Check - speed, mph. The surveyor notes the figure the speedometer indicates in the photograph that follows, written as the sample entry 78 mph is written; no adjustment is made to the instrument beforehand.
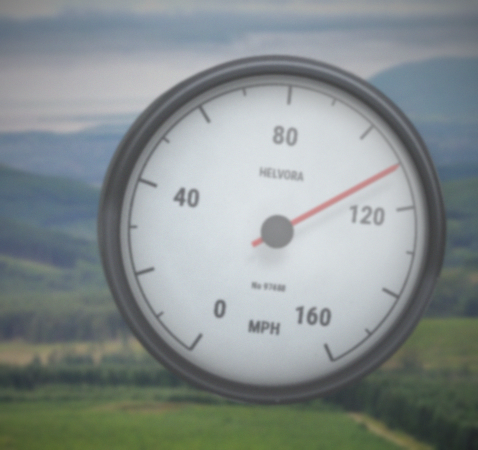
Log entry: 110 mph
